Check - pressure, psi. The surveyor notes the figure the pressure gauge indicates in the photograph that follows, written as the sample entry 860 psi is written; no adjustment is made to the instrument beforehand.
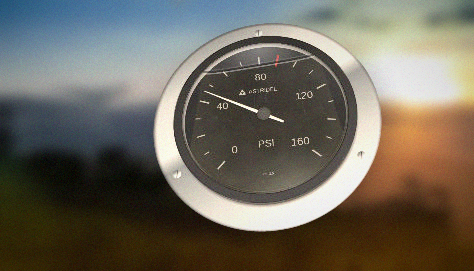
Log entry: 45 psi
